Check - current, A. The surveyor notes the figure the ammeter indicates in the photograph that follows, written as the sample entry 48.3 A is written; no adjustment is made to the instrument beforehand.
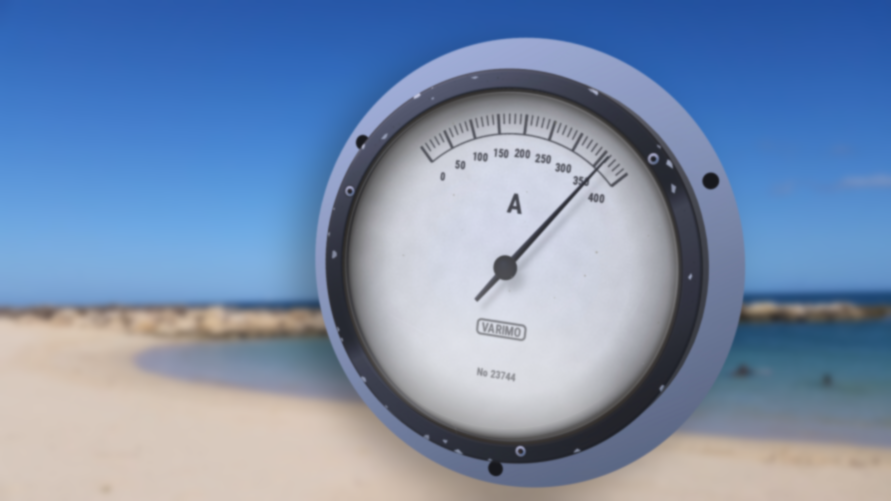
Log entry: 360 A
